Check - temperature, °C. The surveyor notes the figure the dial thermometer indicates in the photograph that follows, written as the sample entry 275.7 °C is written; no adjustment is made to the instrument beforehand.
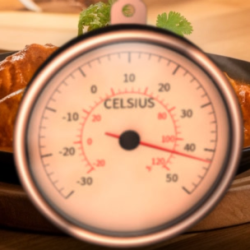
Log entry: 42 °C
